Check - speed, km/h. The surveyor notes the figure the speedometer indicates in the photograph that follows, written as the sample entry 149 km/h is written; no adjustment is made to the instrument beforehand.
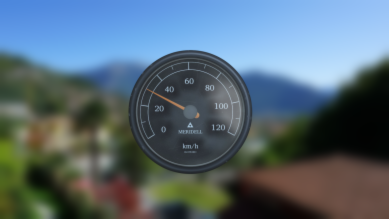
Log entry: 30 km/h
